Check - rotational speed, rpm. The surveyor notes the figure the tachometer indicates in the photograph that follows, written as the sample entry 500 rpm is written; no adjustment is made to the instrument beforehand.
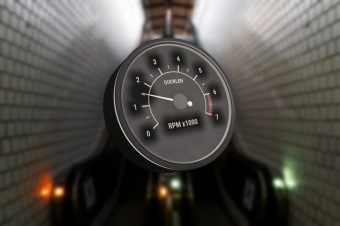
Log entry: 1500 rpm
